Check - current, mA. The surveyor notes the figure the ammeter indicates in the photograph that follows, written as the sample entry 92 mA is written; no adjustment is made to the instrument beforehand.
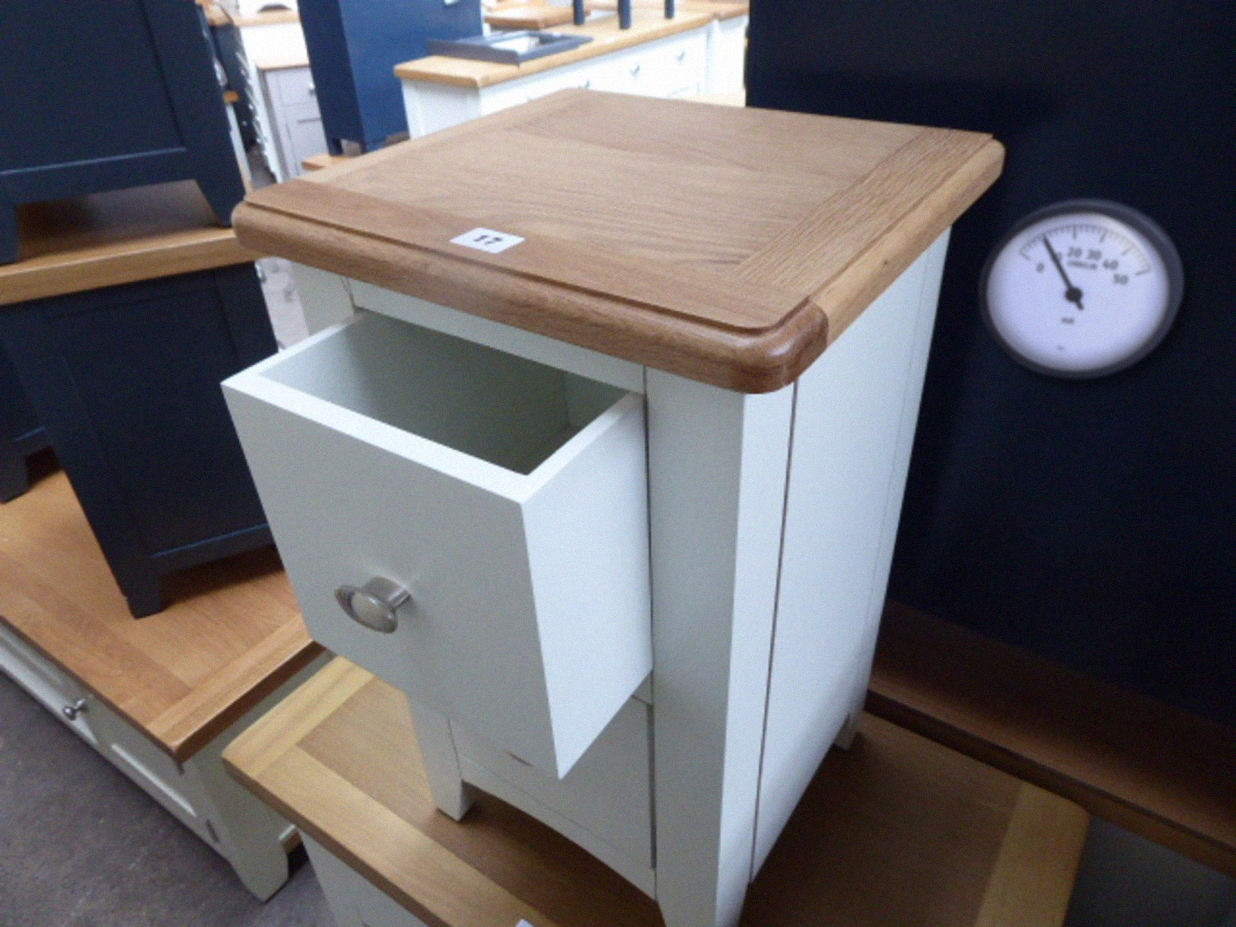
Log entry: 10 mA
